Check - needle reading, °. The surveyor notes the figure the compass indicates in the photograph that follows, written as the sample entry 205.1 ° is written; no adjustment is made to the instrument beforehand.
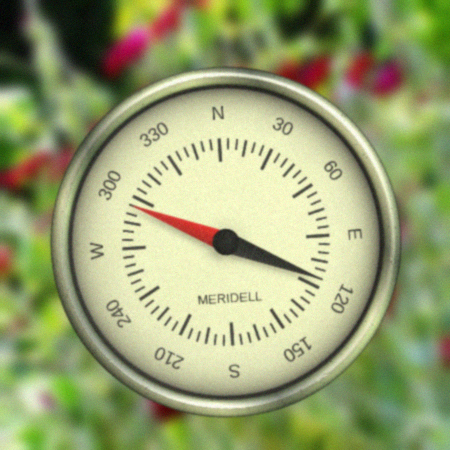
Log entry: 295 °
